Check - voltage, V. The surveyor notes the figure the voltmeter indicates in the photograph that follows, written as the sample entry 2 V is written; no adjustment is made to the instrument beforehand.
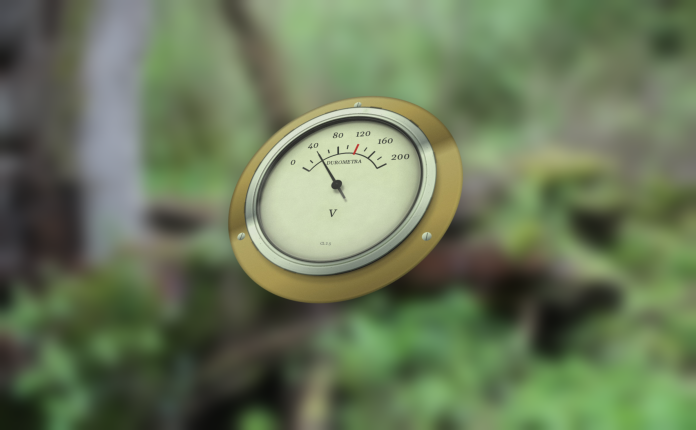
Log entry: 40 V
